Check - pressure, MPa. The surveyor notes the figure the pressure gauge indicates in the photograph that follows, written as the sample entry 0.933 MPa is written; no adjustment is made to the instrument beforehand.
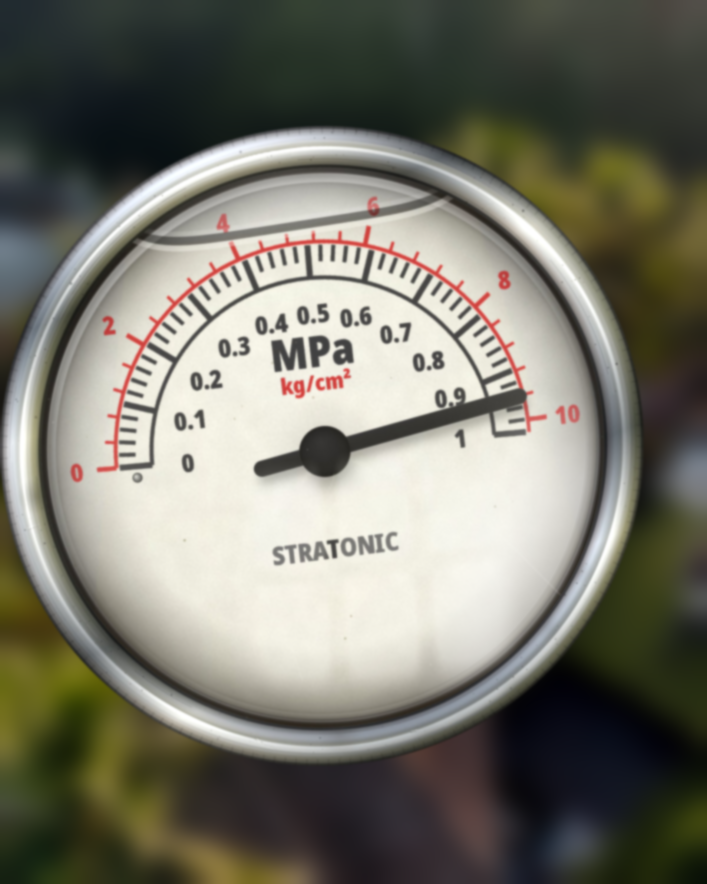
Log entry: 0.94 MPa
